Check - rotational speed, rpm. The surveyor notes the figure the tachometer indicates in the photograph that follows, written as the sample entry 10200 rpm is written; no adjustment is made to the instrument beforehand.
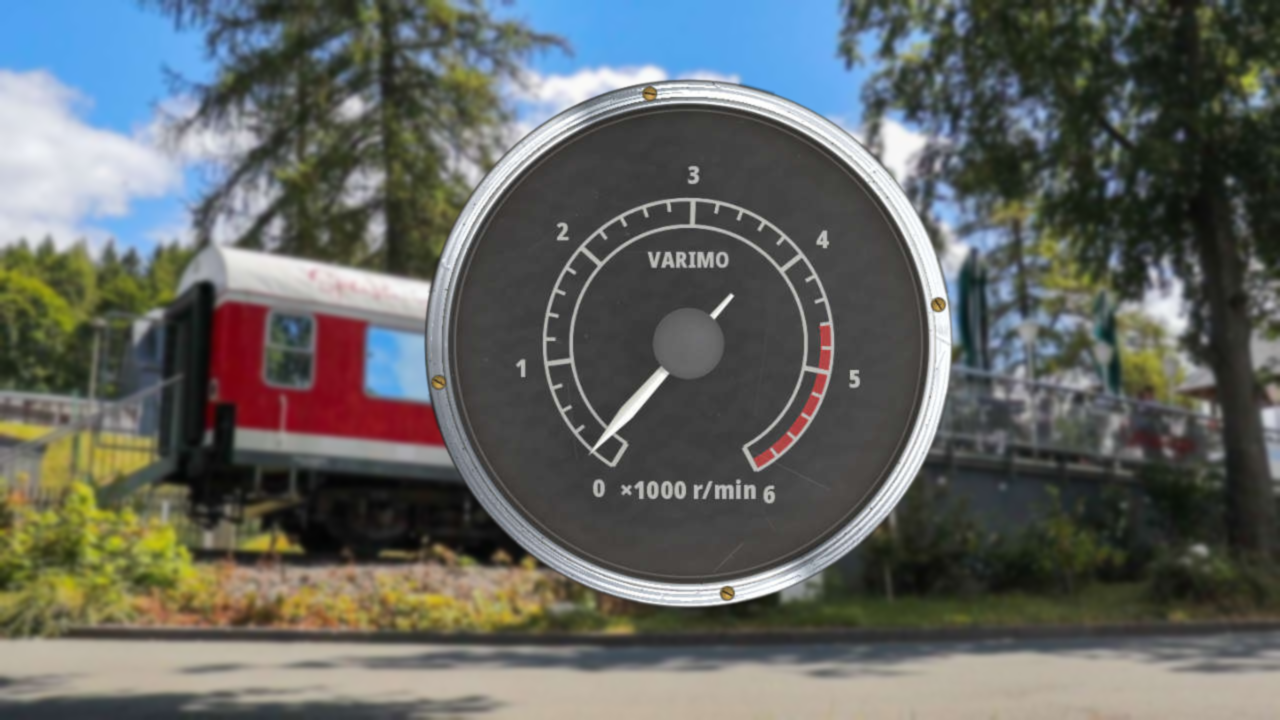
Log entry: 200 rpm
